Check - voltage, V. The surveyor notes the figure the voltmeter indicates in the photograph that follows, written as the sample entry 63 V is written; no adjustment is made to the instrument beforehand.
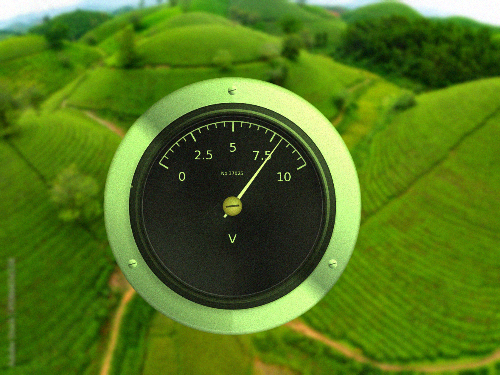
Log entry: 8 V
